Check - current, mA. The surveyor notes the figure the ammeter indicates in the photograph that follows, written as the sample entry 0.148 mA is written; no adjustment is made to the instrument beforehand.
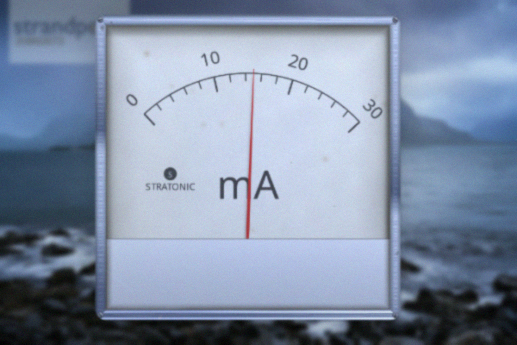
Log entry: 15 mA
